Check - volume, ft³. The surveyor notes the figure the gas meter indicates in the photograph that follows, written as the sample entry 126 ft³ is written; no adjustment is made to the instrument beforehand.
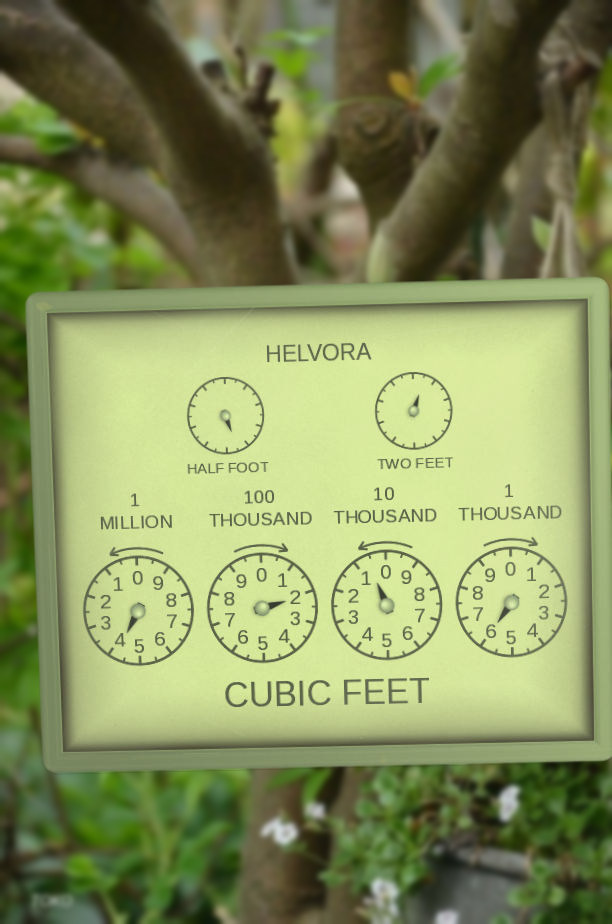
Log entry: 420600 ft³
